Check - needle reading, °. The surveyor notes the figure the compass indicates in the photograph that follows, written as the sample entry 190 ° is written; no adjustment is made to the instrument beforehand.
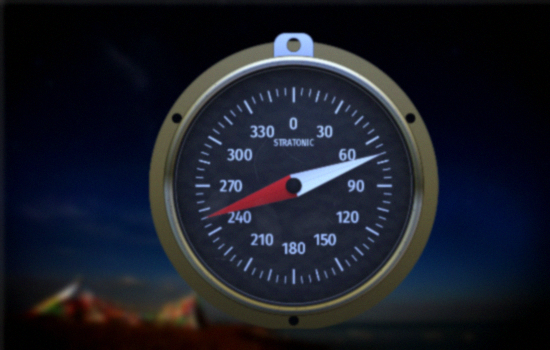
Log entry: 250 °
